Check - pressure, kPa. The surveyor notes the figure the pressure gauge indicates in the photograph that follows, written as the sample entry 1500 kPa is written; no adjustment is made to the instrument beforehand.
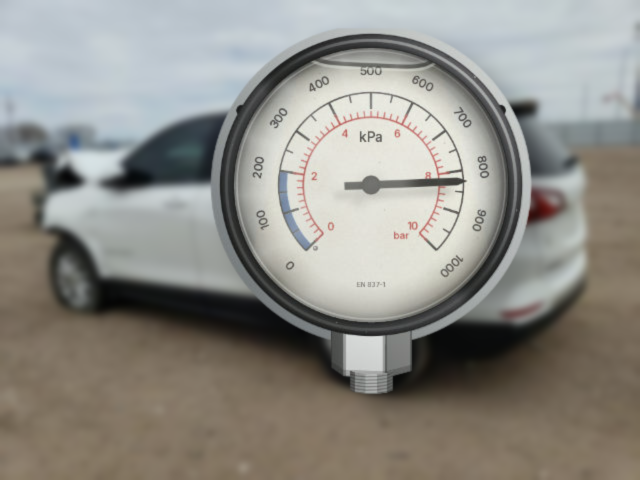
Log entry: 825 kPa
